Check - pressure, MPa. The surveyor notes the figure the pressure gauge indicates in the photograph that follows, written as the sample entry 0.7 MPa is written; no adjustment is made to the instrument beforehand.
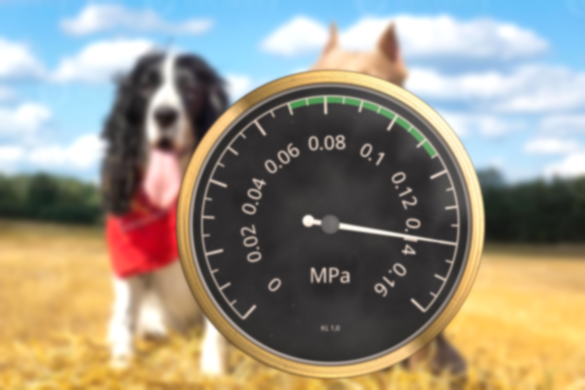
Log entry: 0.14 MPa
